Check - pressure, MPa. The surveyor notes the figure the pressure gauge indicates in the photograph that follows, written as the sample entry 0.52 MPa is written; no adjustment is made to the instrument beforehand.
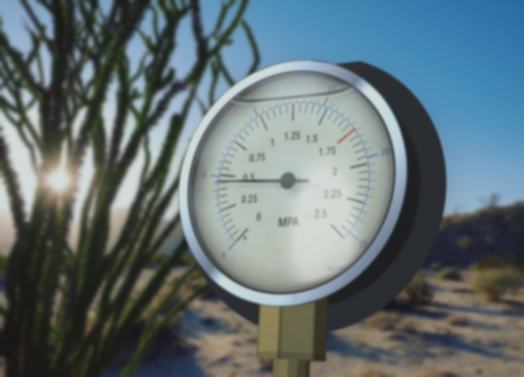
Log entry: 0.45 MPa
